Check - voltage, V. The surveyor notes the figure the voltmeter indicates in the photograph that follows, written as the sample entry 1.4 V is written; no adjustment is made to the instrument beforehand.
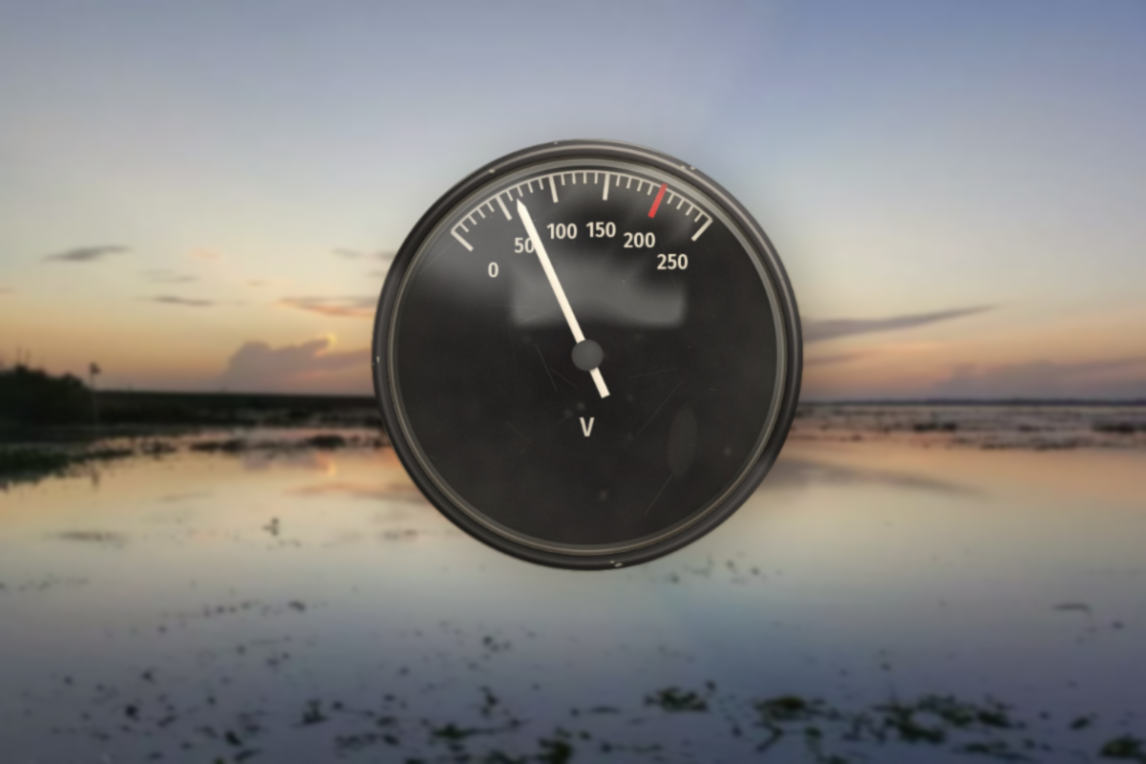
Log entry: 65 V
